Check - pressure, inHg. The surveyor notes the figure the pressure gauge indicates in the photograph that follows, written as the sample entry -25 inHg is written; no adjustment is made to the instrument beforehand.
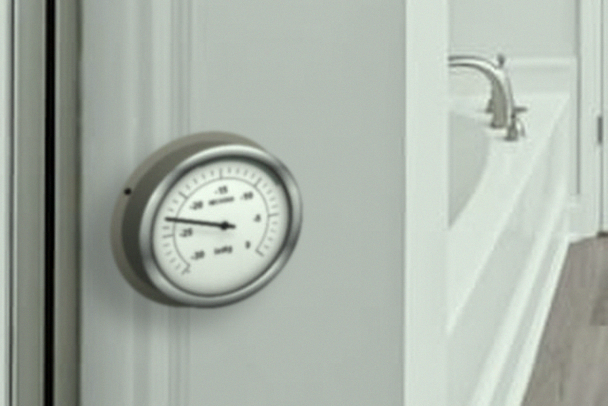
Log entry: -23 inHg
